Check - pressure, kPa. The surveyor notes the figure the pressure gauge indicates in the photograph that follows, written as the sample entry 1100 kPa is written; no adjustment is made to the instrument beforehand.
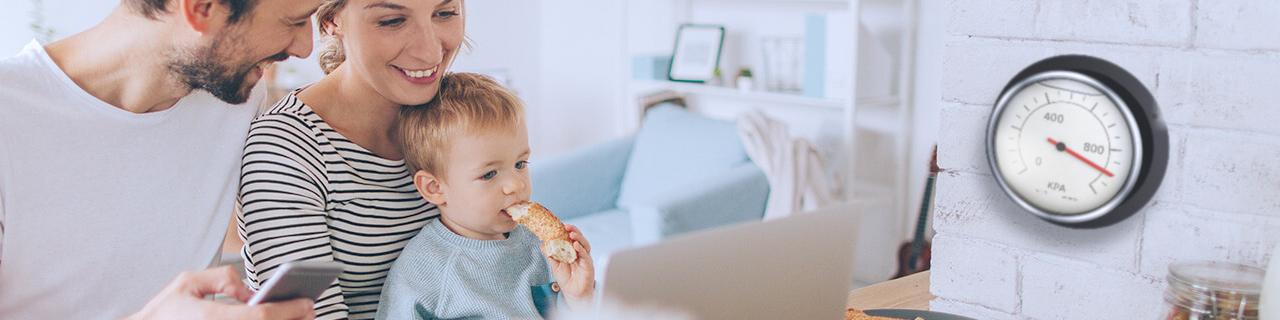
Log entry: 900 kPa
